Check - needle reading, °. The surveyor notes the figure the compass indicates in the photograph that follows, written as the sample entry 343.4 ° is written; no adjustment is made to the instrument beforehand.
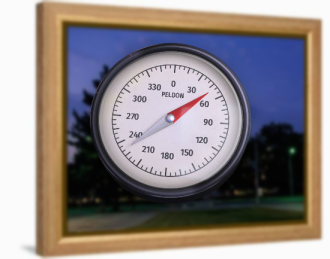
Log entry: 50 °
